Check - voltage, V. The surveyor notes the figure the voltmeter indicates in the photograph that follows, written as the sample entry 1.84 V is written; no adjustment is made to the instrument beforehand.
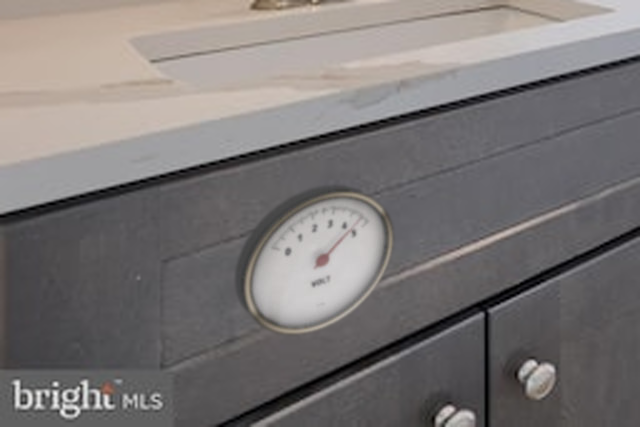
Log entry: 4.5 V
